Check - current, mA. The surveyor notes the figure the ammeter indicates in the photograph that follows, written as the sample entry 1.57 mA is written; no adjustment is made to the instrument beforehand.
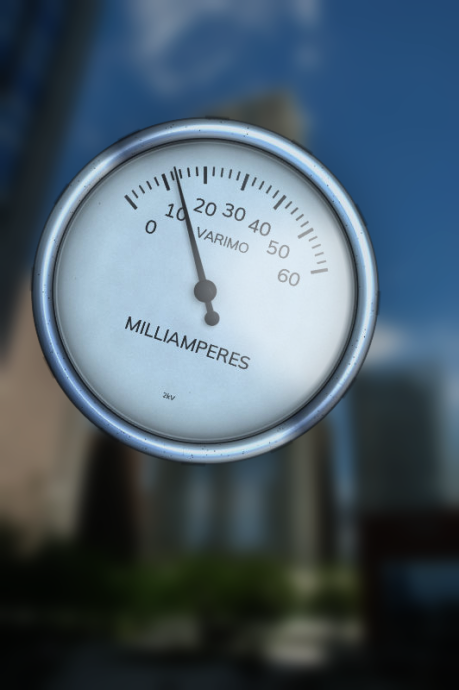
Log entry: 13 mA
